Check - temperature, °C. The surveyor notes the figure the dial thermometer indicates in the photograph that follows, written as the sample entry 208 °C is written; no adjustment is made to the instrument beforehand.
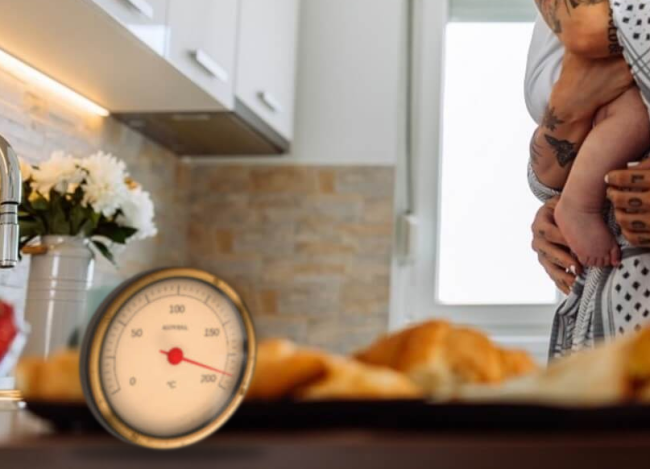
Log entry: 190 °C
